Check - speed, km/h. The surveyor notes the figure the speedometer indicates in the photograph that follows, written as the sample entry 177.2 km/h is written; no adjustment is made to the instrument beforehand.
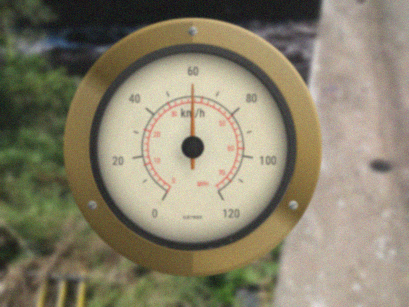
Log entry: 60 km/h
